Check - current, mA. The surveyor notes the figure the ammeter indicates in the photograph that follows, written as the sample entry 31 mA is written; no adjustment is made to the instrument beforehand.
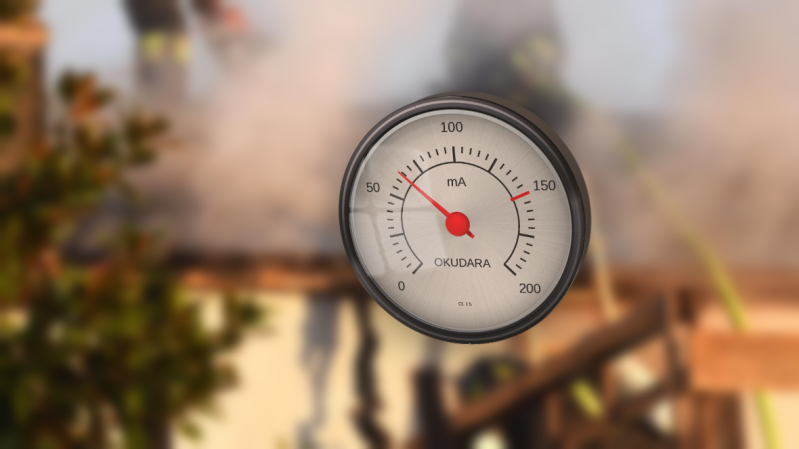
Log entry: 65 mA
